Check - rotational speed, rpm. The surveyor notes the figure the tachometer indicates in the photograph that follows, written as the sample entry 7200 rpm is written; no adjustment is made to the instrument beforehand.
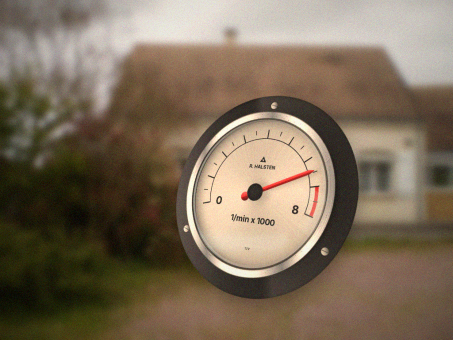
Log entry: 6500 rpm
